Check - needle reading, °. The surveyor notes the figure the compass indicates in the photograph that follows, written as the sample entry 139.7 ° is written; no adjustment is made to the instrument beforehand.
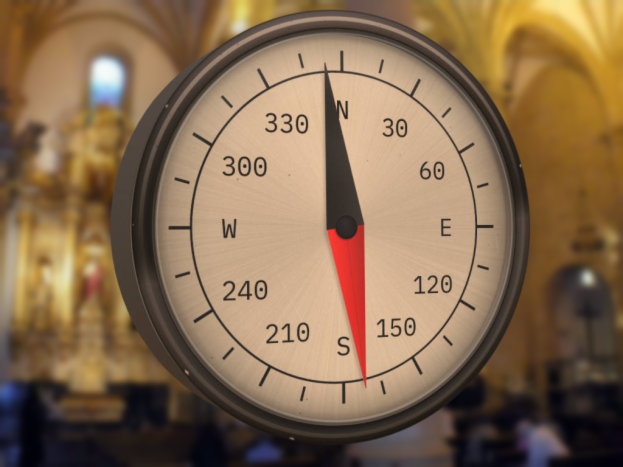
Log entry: 172.5 °
